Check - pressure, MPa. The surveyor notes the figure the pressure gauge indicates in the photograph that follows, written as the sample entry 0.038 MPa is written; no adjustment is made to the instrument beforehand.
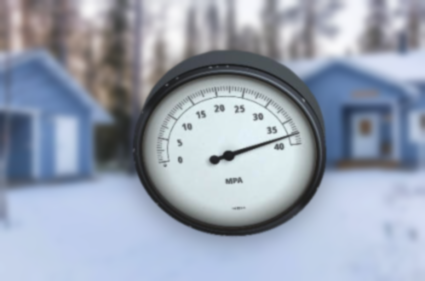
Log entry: 37.5 MPa
